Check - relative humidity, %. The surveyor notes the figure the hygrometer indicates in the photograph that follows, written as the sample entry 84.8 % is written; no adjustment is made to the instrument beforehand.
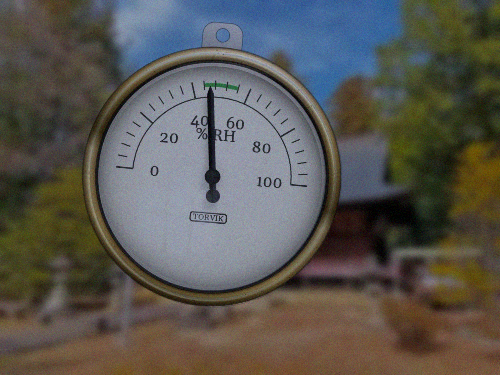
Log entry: 46 %
